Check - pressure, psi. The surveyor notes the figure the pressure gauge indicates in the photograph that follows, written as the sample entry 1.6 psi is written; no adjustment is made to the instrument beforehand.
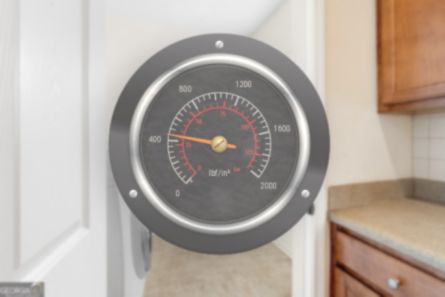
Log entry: 450 psi
